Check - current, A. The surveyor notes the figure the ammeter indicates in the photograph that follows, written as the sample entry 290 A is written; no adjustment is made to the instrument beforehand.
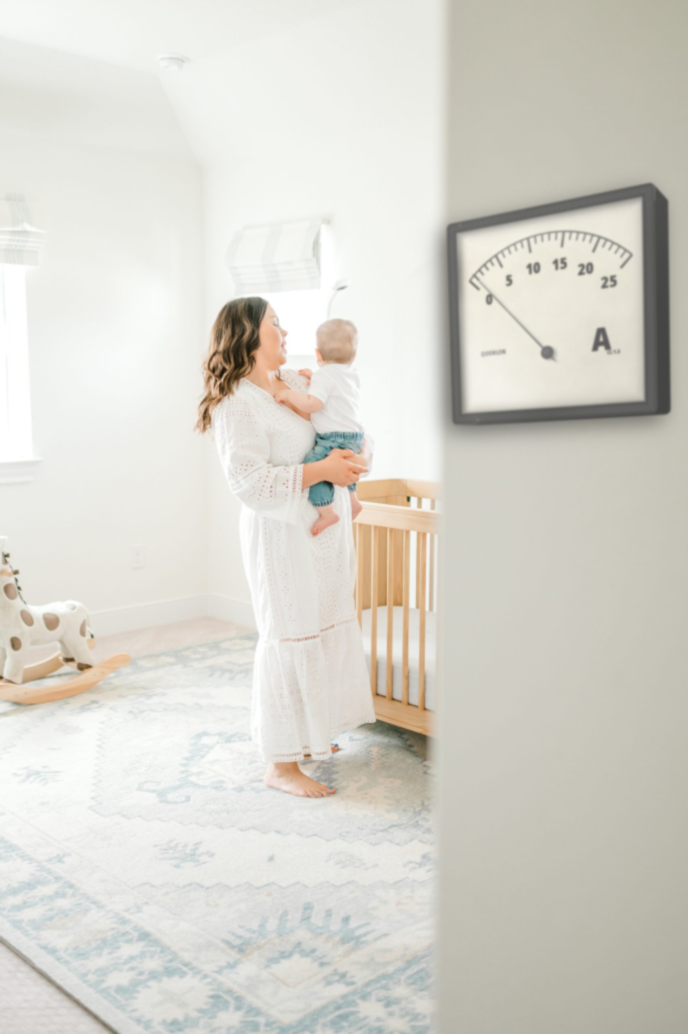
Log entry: 1 A
